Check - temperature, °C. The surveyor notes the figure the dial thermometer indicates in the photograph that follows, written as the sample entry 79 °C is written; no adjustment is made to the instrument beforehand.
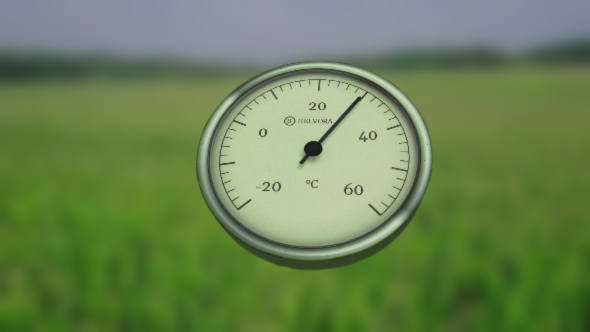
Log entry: 30 °C
